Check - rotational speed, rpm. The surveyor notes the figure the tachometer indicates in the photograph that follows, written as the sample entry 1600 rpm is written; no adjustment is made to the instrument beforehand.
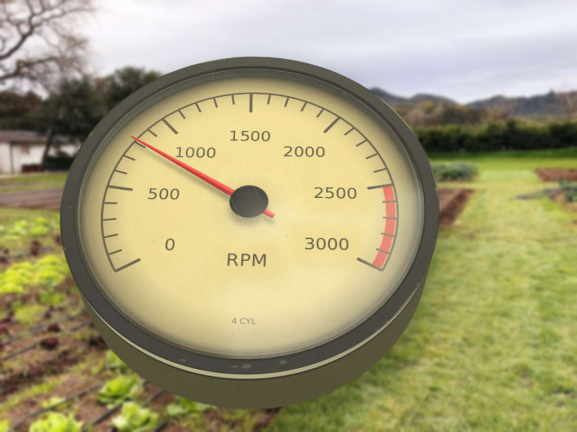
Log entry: 800 rpm
